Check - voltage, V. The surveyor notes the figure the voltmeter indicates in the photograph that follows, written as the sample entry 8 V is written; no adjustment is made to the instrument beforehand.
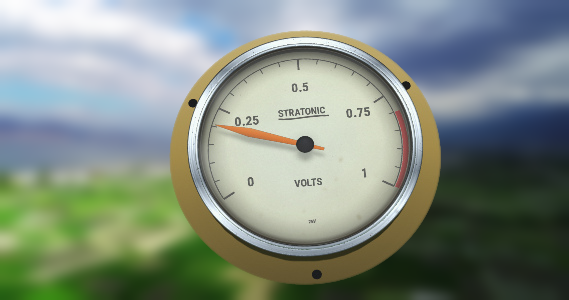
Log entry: 0.2 V
